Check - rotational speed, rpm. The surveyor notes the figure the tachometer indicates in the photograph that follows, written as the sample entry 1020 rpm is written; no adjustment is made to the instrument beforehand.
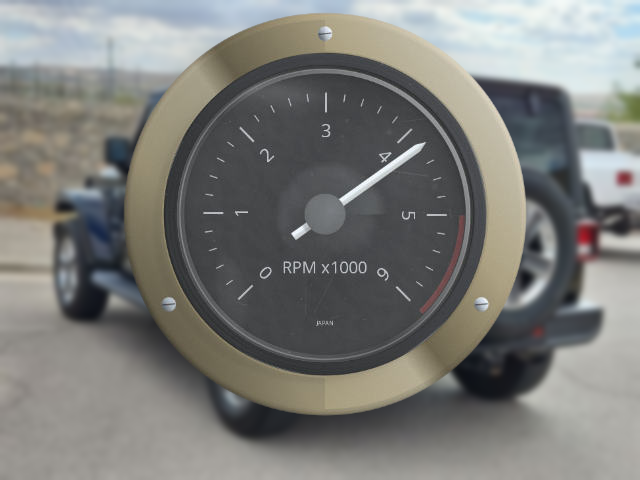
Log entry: 4200 rpm
